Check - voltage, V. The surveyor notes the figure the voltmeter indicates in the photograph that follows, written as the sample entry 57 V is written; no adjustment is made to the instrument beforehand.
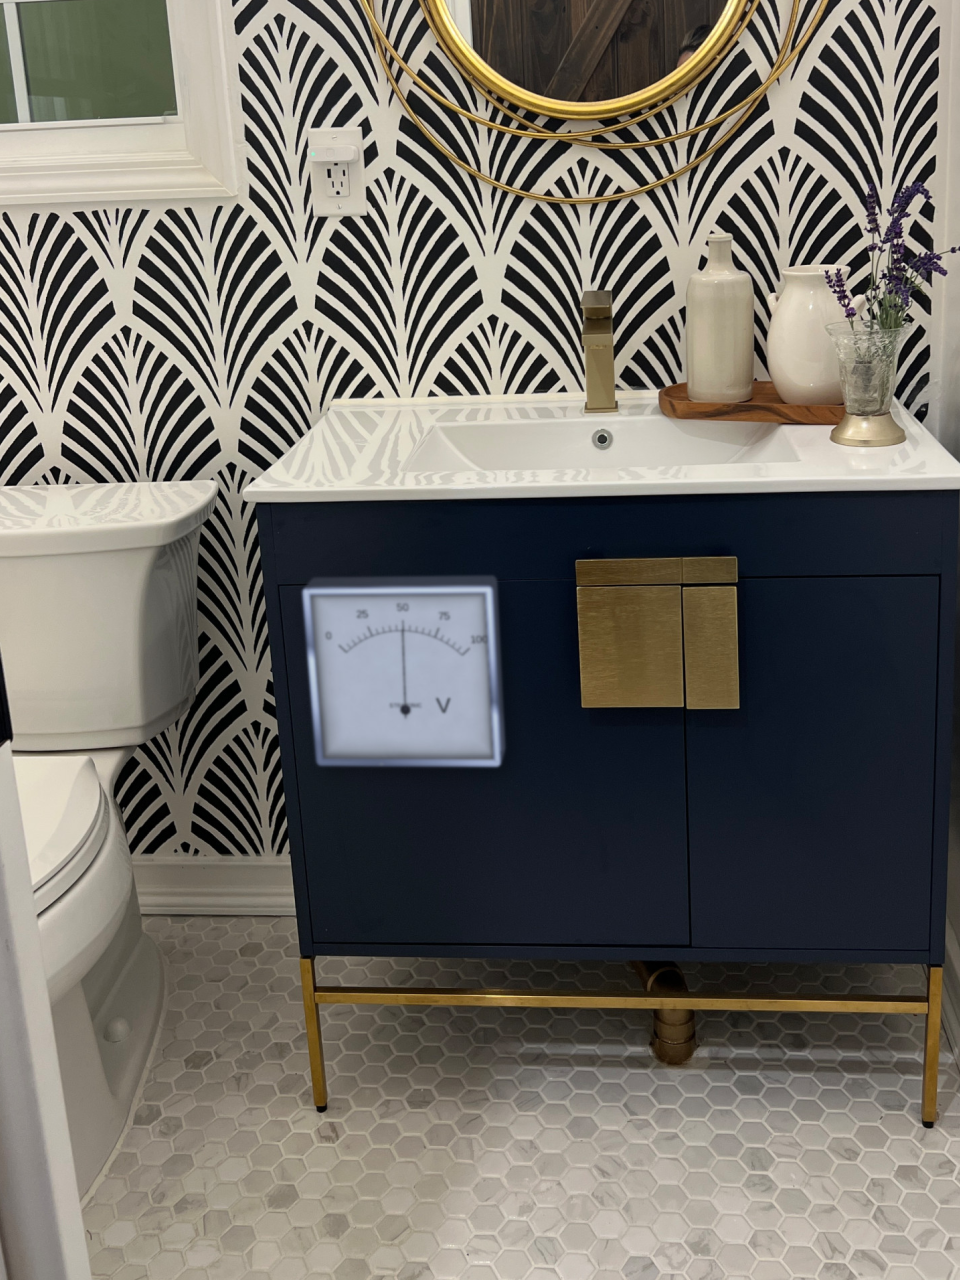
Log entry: 50 V
